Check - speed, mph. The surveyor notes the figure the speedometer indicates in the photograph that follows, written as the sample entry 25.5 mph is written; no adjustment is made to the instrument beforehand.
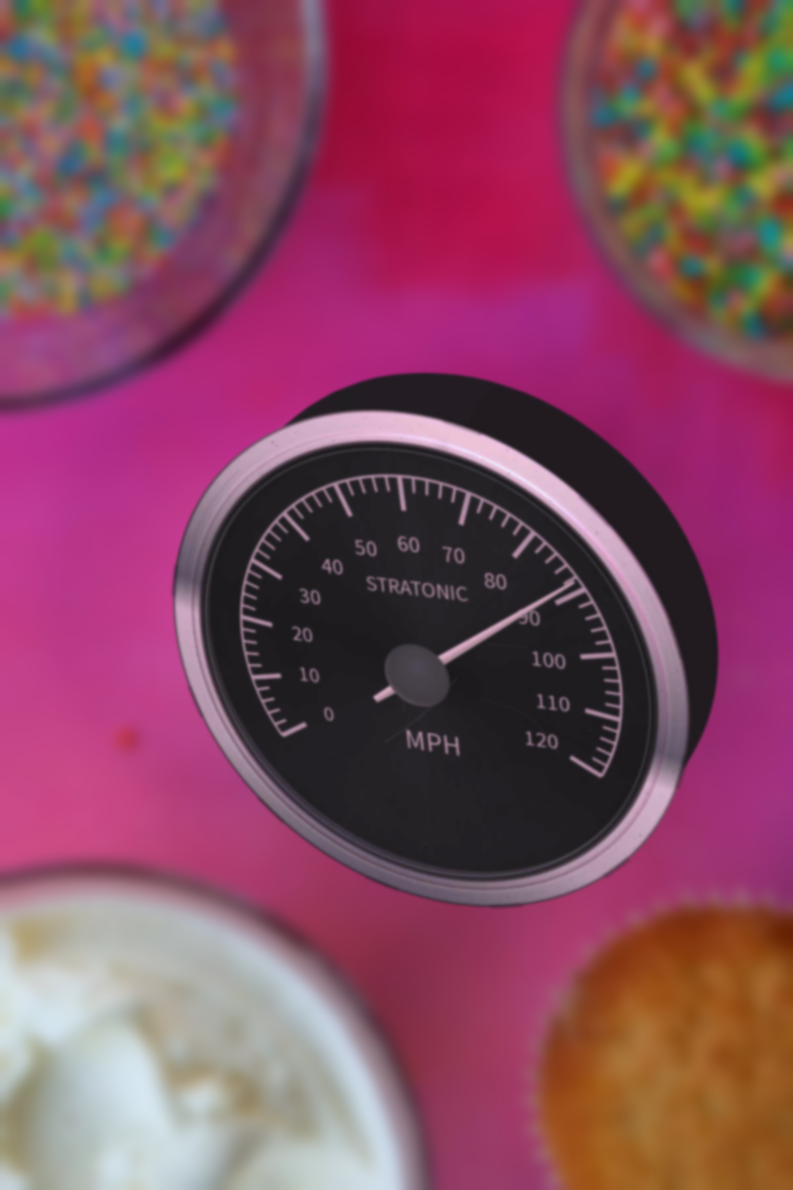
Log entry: 88 mph
